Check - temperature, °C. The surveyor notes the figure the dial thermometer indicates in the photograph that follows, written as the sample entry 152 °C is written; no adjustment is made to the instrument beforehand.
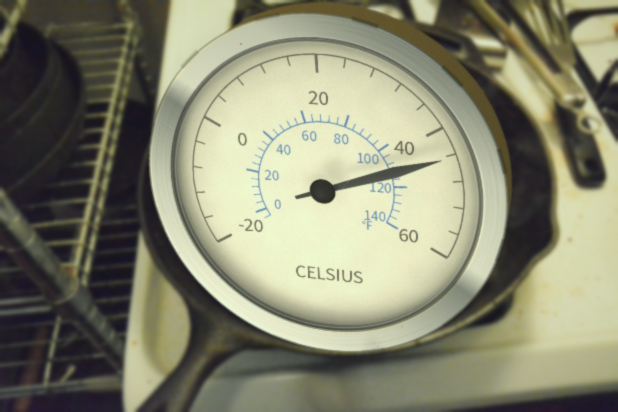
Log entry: 44 °C
